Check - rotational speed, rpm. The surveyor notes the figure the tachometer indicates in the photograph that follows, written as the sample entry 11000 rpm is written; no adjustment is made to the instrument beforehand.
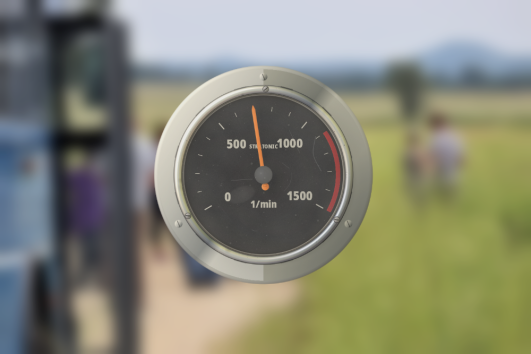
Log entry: 700 rpm
